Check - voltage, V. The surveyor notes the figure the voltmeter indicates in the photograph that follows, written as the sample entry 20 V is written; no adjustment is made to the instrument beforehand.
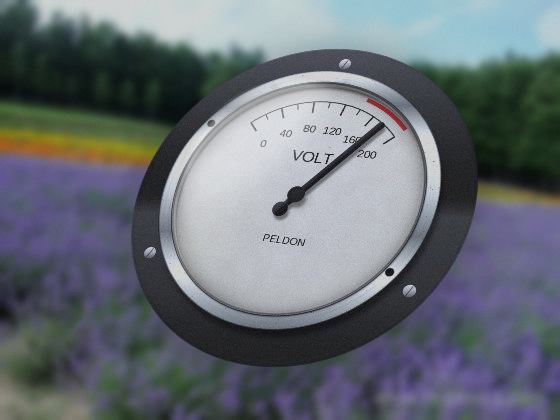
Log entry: 180 V
